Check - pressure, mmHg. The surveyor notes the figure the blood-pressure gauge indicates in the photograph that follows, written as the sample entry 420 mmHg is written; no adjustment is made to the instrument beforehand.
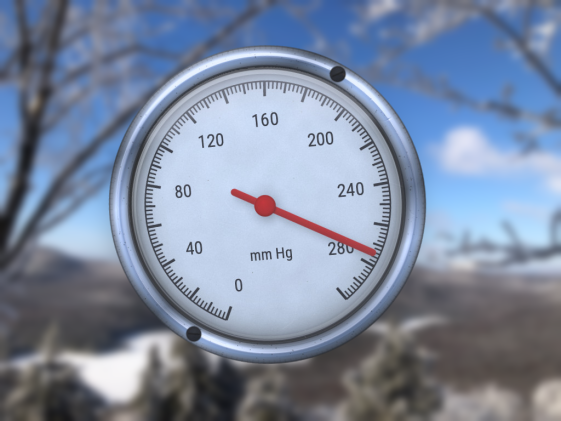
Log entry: 274 mmHg
